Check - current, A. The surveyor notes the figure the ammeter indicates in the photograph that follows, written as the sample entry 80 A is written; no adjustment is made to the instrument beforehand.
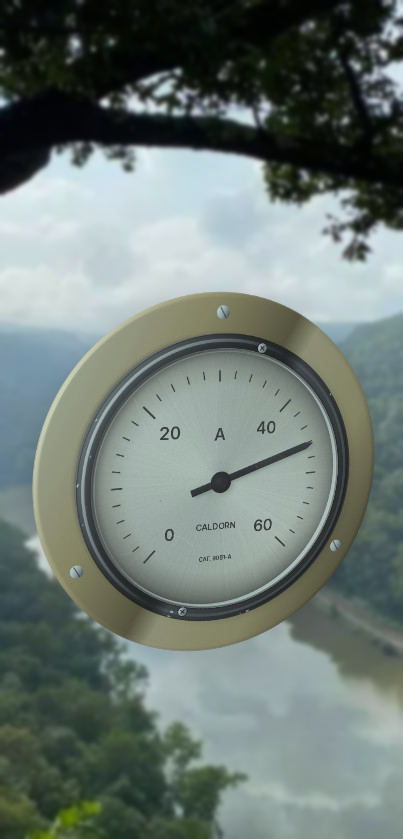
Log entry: 46 A
